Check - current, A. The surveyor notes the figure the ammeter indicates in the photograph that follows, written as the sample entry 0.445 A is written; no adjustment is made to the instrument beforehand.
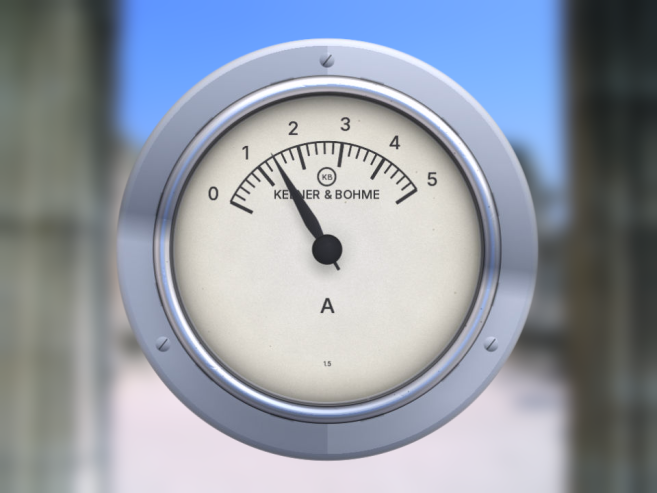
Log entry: 1.4 A
